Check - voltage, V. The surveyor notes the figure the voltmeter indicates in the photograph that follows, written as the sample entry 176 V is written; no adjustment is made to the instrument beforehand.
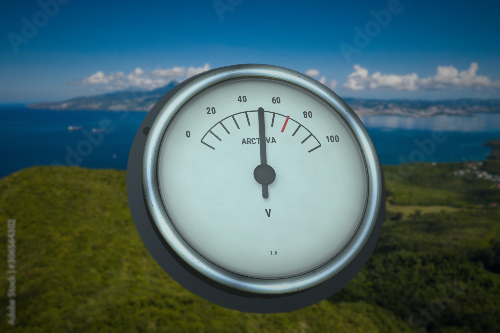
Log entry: 50 V
